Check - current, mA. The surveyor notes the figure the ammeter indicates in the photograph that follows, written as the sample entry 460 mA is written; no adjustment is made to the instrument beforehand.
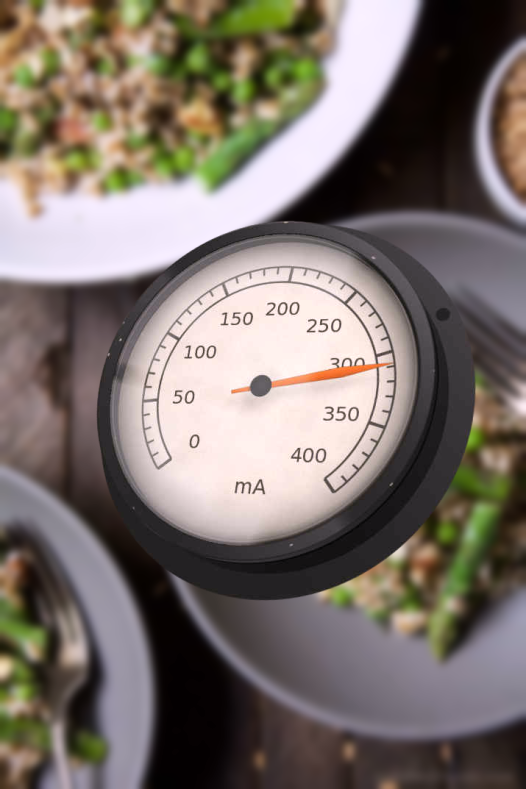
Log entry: 310 mA
